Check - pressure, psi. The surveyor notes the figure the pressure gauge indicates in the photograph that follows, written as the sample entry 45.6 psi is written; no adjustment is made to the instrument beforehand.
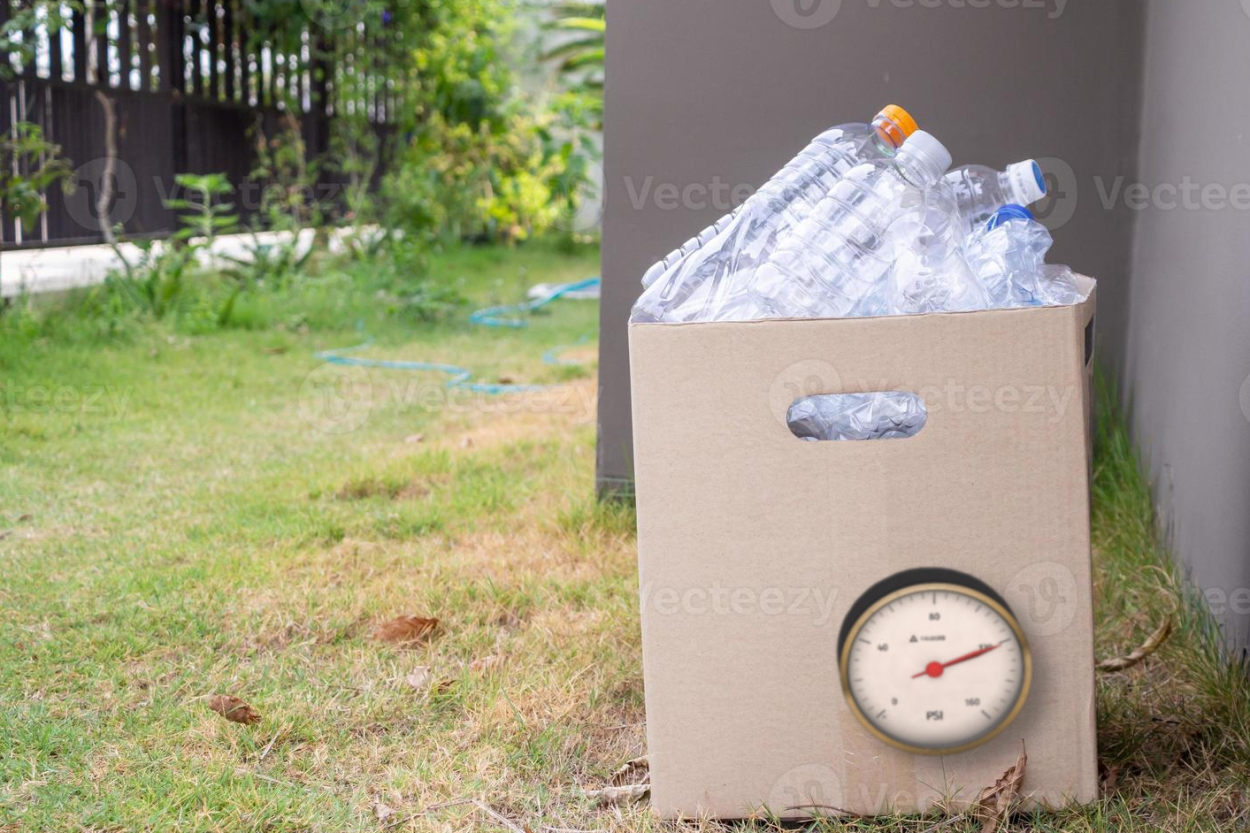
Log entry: 120 psi
